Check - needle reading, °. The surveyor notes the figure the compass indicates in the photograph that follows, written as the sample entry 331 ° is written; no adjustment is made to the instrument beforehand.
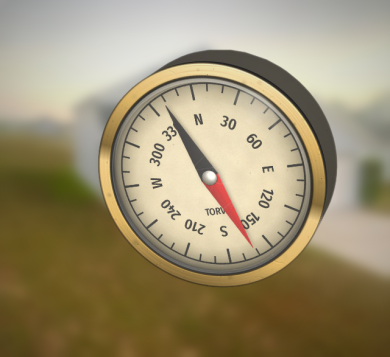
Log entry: 160 °
